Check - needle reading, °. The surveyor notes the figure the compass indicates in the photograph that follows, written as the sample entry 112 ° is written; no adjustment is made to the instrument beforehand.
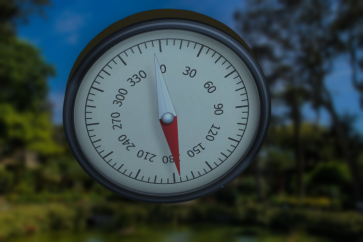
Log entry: 175 °
